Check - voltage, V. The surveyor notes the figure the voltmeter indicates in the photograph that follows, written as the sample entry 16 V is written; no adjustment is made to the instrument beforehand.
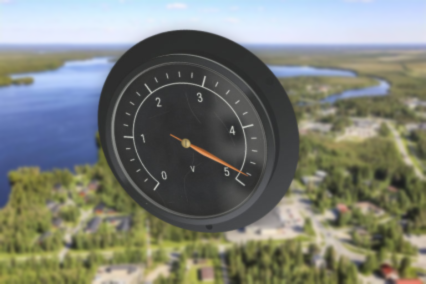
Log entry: 4.8 V
